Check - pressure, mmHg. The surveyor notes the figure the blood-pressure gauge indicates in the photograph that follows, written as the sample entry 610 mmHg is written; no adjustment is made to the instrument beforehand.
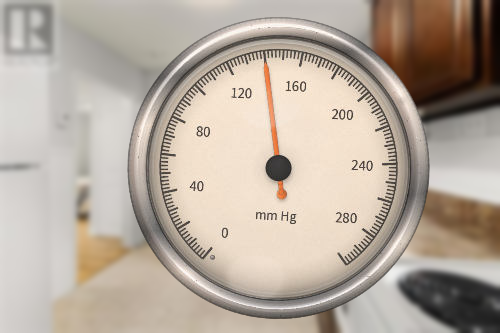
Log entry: 140 mmHg
